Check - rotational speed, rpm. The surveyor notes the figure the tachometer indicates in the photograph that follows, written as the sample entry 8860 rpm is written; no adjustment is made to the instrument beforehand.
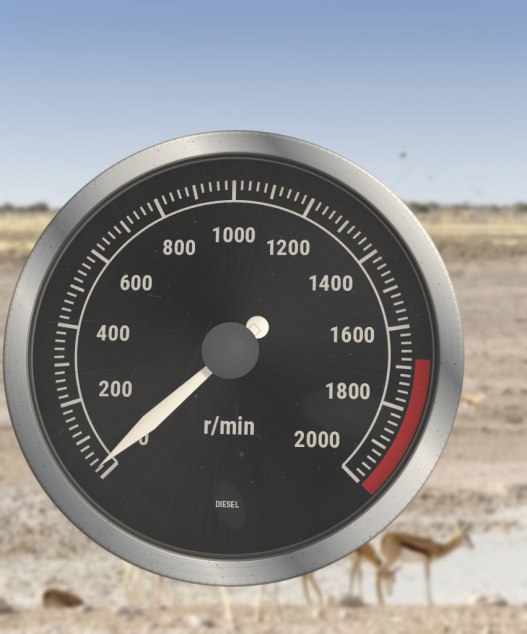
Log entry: 20 rpm
